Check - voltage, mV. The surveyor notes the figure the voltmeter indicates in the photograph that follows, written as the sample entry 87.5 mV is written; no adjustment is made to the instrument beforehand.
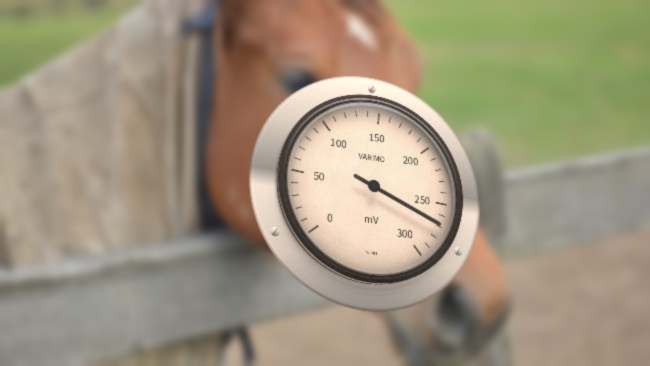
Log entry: 270 mV
